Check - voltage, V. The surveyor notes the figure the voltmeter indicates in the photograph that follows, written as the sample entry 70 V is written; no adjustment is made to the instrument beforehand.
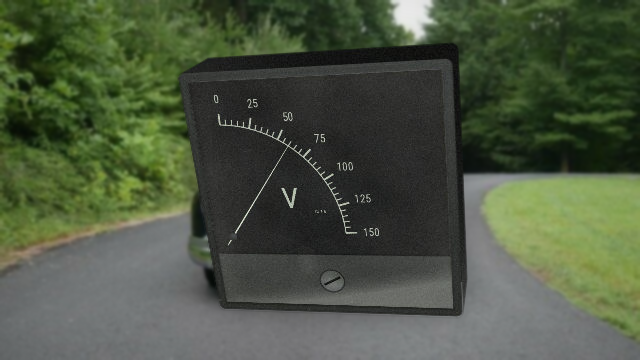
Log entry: 60 V
